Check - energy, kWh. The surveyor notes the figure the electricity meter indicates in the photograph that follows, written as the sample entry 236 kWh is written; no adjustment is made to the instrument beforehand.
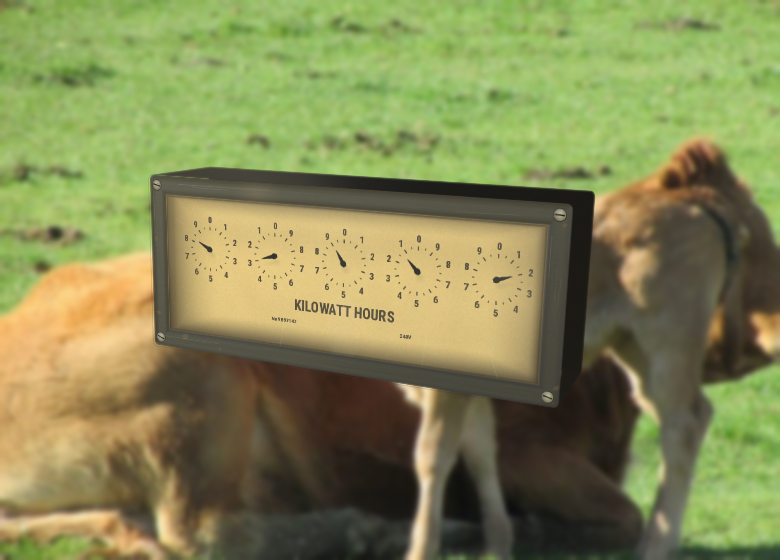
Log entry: 82912 kWh
